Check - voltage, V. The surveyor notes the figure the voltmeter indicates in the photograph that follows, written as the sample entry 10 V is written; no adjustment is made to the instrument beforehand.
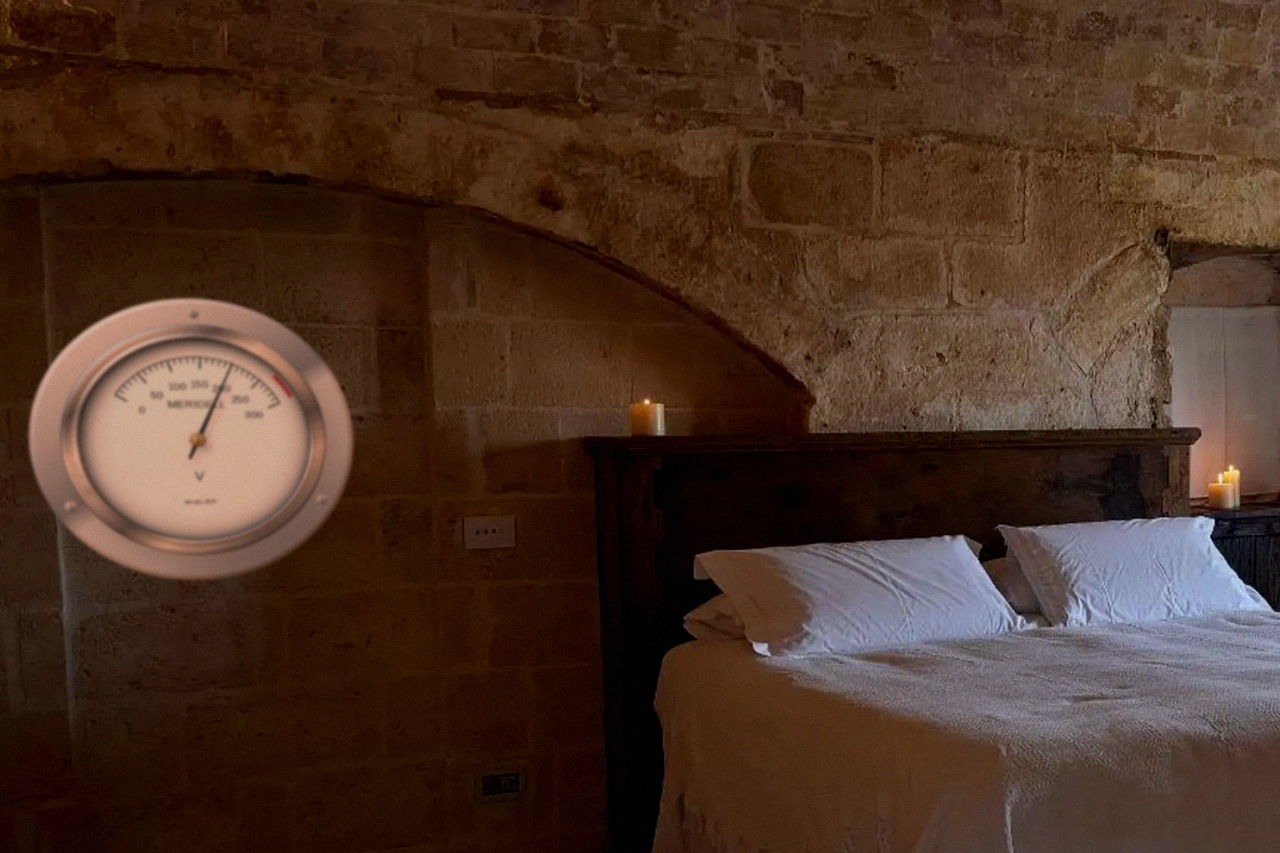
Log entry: 200 V
